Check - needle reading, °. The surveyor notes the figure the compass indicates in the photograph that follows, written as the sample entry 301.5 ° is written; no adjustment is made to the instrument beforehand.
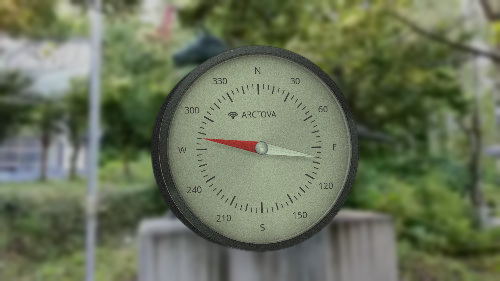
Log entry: 280 °
